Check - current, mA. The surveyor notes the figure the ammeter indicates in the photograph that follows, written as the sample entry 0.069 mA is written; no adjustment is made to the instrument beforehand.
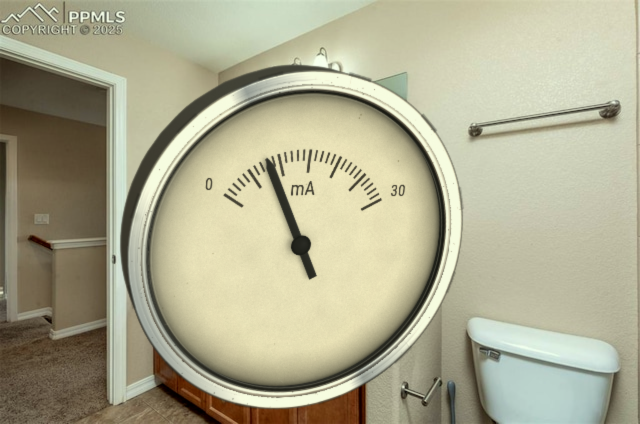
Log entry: 8 mA
